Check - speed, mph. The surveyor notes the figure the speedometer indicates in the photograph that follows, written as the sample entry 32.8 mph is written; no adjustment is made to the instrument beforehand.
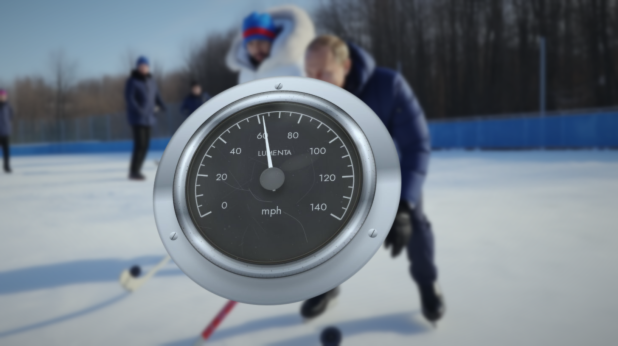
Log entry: 62.5 mph
